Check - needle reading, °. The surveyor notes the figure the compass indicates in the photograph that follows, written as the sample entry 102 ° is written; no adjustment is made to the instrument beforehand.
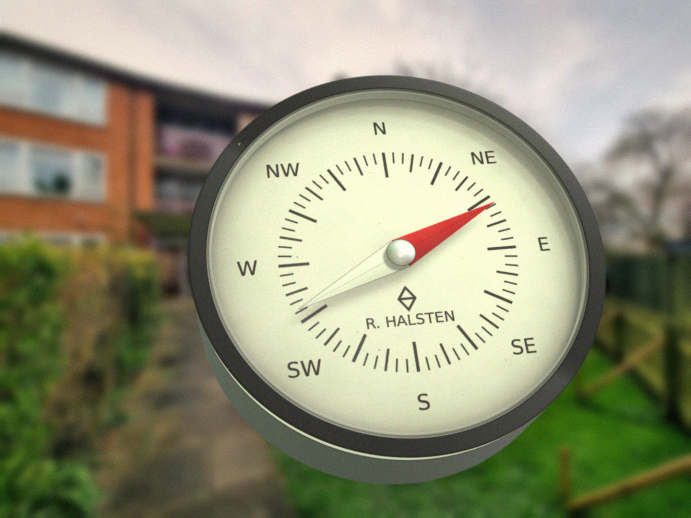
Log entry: 65 °
